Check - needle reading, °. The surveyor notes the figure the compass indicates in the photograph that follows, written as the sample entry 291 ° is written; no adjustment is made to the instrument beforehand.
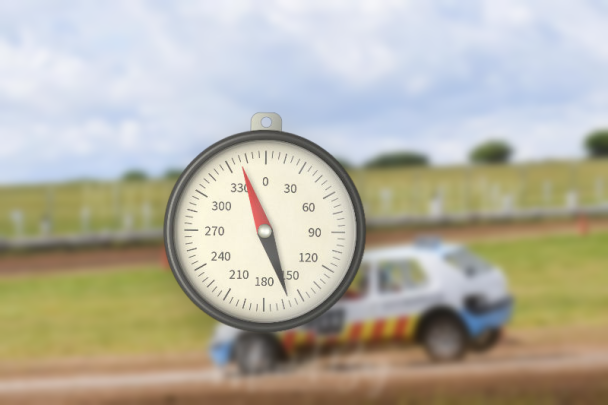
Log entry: 340 °
